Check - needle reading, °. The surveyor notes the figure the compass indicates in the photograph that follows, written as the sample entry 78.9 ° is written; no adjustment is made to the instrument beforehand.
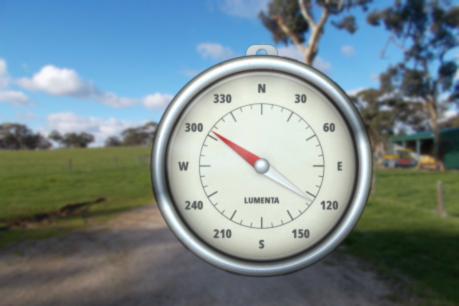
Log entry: 305 °
